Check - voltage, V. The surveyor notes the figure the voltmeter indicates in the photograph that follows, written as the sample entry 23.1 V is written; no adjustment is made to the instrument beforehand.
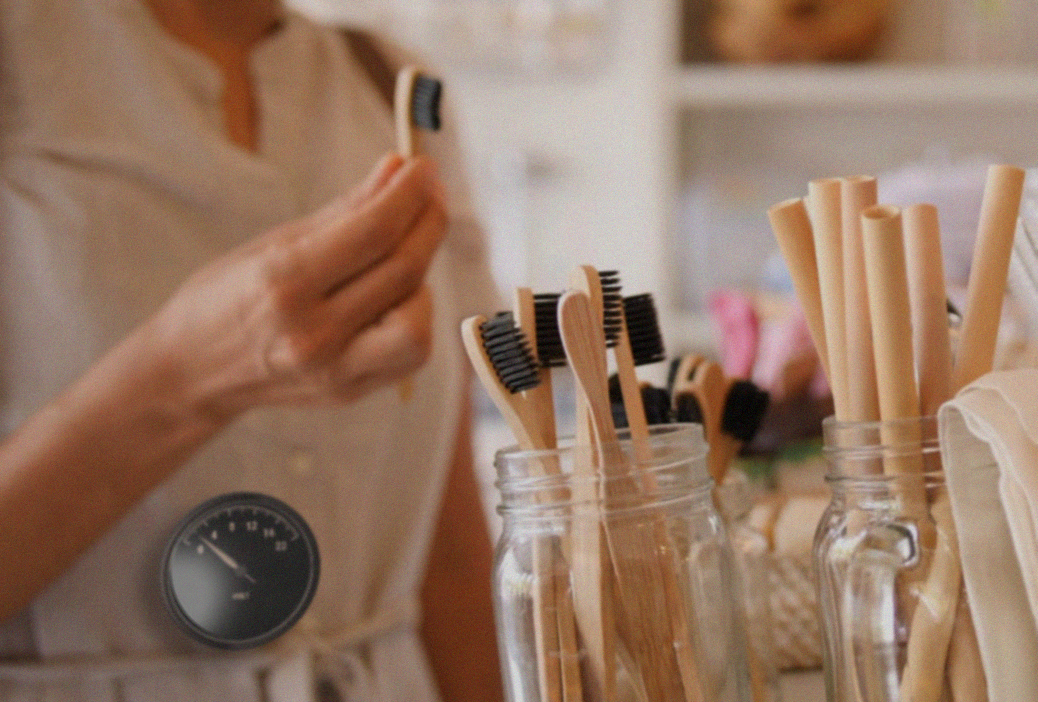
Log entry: 2 V
